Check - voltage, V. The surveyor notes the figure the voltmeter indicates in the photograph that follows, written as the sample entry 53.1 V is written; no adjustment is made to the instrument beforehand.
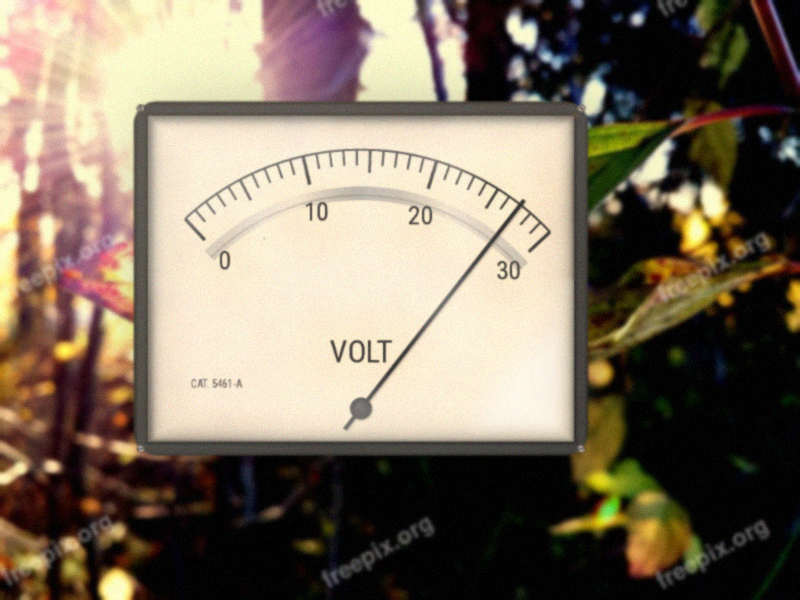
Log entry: 27 V
